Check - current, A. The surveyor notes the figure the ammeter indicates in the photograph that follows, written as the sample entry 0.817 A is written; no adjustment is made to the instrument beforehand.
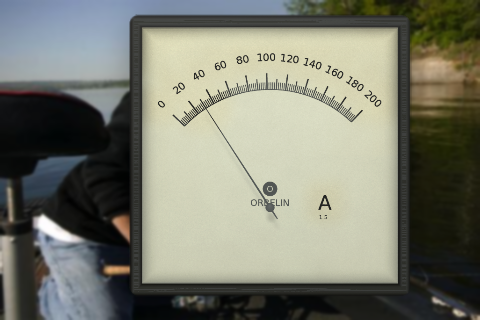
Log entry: 30 A
